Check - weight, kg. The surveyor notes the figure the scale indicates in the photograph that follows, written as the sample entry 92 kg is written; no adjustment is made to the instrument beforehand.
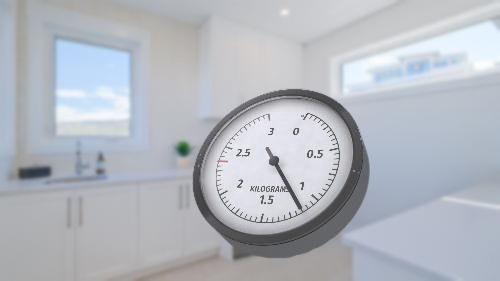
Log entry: 1.15 kg
